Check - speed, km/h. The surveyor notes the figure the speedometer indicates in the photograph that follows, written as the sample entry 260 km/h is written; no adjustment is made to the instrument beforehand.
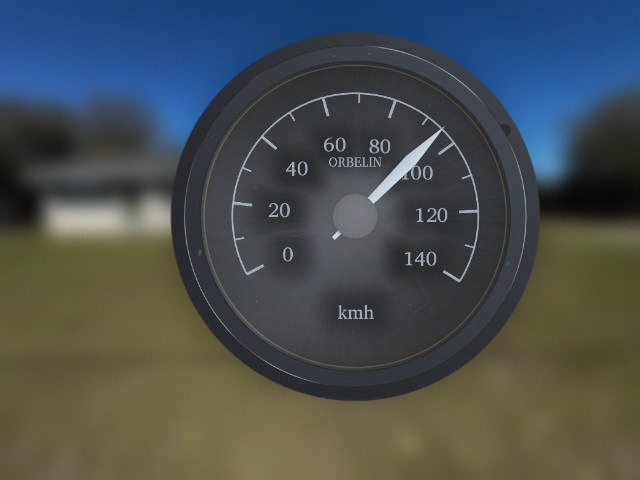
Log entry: 95 km/h
